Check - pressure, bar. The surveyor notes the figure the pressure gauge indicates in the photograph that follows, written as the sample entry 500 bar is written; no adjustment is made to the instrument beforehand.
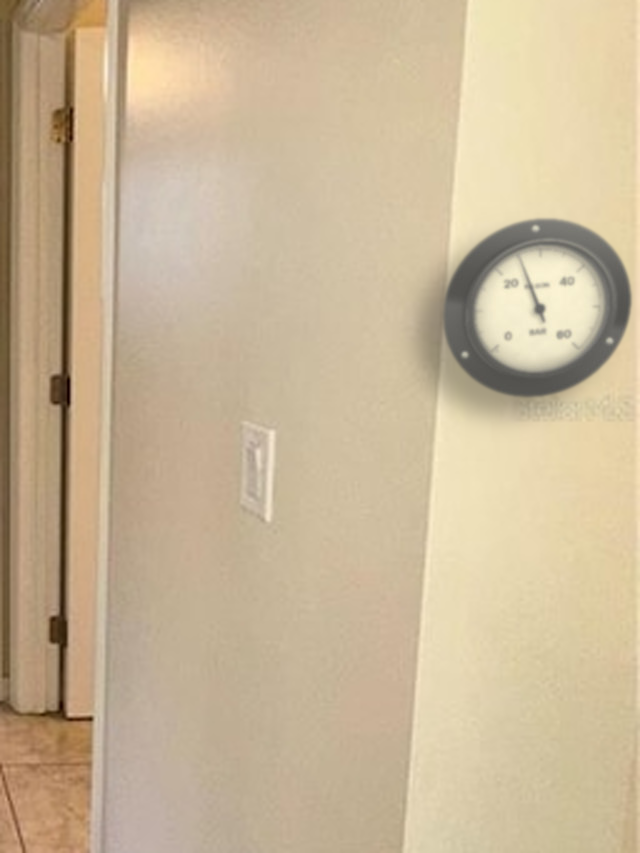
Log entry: 25 bar
